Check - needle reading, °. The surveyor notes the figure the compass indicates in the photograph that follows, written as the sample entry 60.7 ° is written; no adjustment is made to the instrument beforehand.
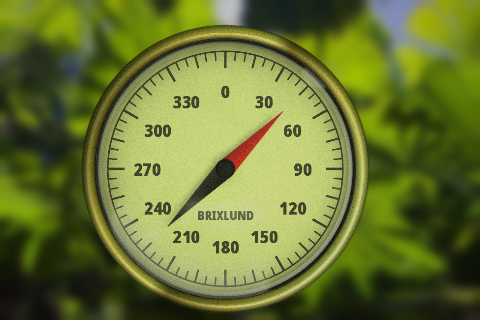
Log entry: 45 °
